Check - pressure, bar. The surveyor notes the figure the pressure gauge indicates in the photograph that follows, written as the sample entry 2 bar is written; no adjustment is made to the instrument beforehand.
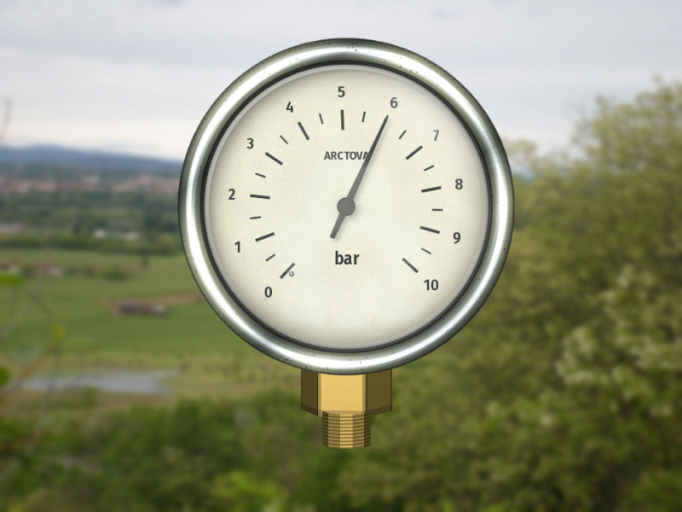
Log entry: 6 bar
